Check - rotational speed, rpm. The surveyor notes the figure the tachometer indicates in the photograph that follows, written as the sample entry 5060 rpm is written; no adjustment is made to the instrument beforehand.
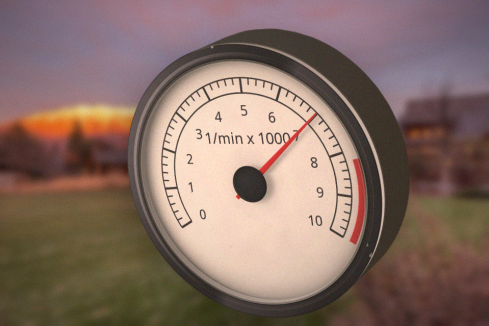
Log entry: 7000 rpm
